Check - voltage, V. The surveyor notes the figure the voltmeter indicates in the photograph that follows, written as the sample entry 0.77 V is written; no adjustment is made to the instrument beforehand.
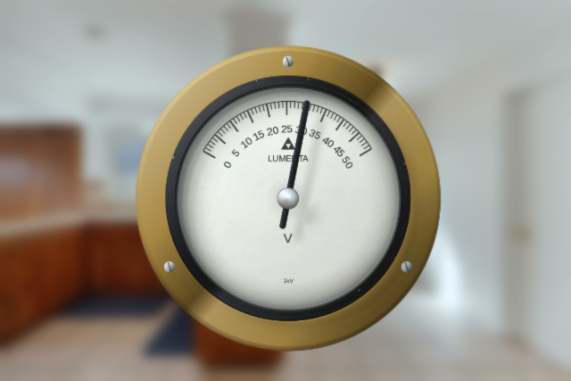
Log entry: 30 V
